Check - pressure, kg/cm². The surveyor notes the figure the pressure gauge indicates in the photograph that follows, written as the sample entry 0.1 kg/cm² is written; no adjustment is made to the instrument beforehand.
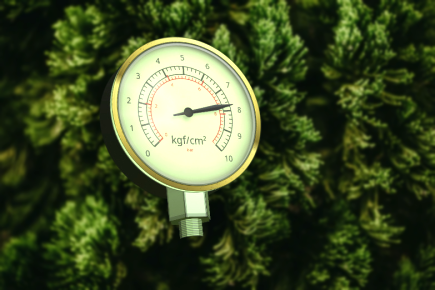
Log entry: 7.8 kg/cm²
